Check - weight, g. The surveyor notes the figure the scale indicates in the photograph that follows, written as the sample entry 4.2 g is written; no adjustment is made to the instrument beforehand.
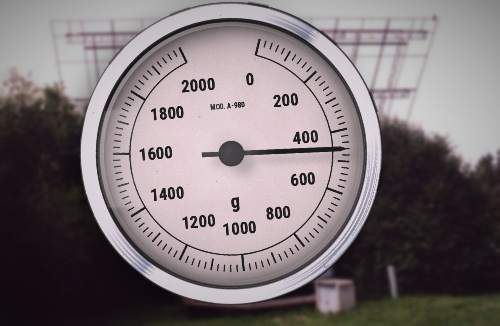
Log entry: 460 g
